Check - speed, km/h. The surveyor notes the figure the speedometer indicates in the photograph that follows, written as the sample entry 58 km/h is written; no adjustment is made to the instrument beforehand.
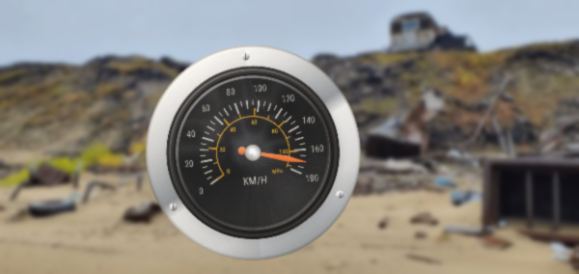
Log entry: 170 km/h
